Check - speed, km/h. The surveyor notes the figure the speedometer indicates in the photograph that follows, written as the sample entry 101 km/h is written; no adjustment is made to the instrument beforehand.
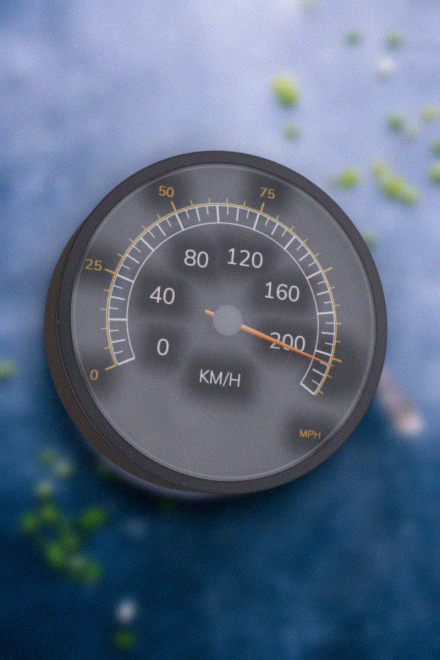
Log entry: 205 km/h
